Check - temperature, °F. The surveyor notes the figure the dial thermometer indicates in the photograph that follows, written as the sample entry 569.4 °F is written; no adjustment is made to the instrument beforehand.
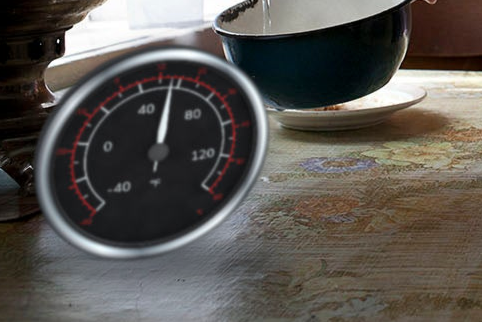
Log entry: 55 °F
